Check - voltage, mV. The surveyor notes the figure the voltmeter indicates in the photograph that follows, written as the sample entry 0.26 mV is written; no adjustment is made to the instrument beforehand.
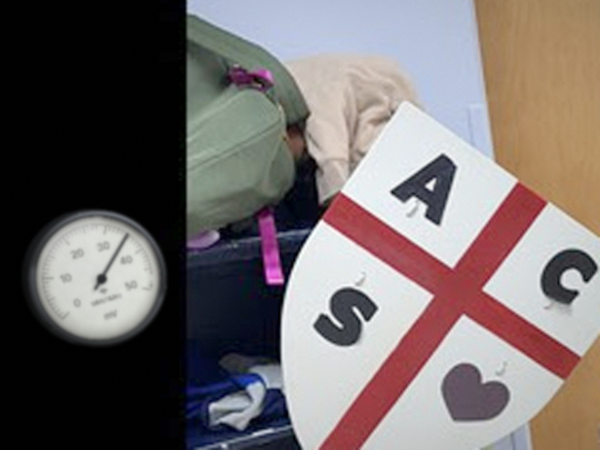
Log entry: 35 mV
